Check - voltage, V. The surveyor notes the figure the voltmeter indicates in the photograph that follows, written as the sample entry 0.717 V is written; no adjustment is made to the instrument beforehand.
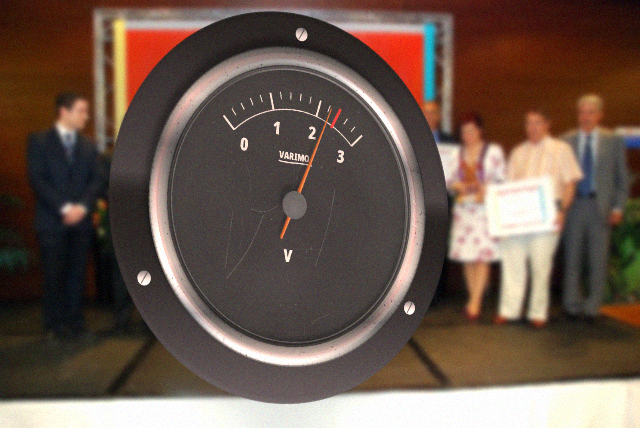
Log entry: 2.2 V
